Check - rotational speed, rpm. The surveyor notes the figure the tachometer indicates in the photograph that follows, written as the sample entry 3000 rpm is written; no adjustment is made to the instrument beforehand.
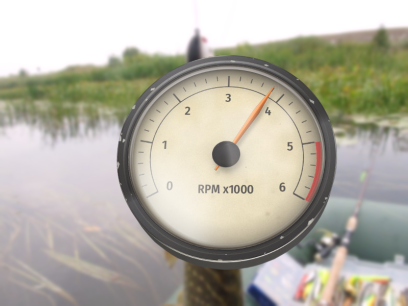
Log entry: 3800 rpm
